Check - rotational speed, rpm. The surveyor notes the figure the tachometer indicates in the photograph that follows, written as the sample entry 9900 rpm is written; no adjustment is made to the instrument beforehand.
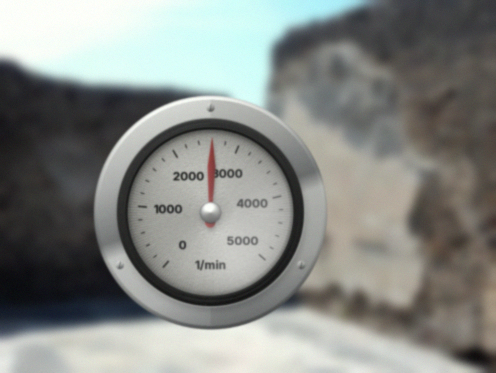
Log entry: 2600 rpm
